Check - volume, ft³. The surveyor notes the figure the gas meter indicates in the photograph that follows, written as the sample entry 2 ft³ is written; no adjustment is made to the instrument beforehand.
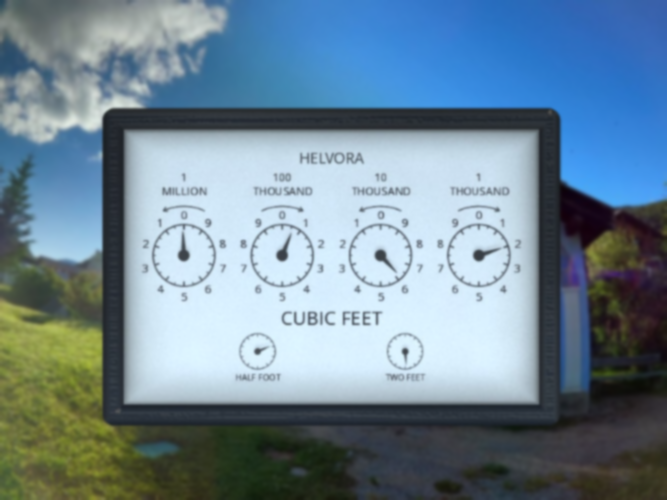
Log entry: 6200 ft³
